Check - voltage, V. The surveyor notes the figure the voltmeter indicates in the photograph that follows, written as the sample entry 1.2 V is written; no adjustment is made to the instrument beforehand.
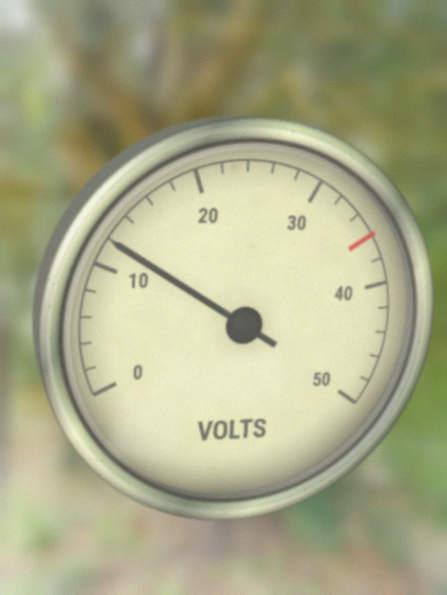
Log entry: 12 V
